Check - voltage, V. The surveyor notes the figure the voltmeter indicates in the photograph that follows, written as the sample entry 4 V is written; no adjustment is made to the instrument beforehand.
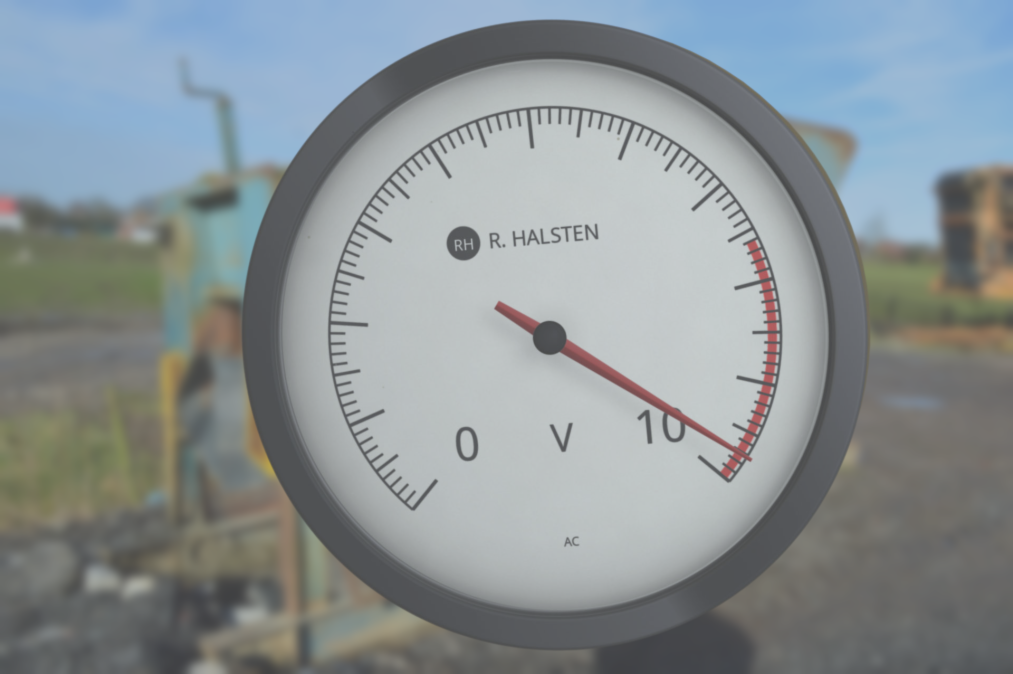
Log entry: 9.7 V
